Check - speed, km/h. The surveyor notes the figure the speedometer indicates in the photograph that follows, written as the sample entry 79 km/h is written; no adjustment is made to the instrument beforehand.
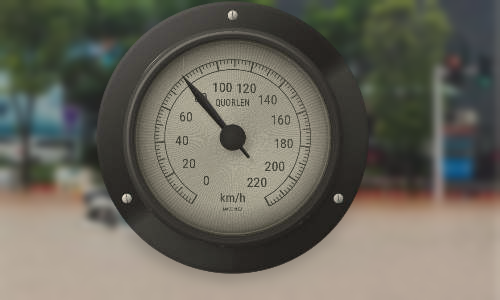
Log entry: 80 km/h
